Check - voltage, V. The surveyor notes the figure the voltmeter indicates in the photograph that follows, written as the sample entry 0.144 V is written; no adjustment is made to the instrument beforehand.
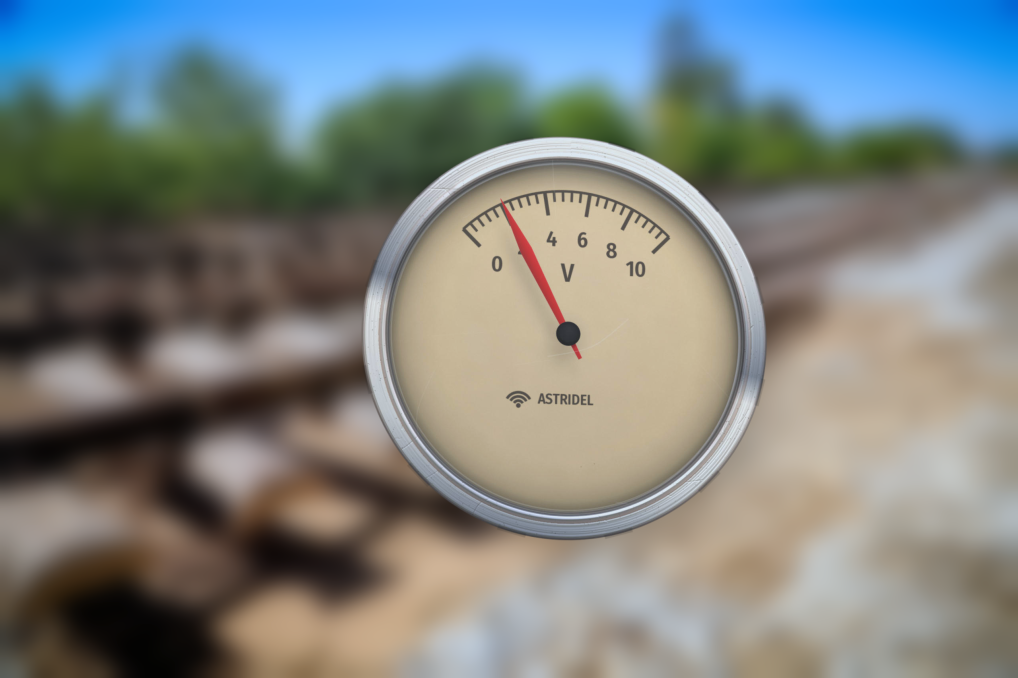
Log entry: 2 V
